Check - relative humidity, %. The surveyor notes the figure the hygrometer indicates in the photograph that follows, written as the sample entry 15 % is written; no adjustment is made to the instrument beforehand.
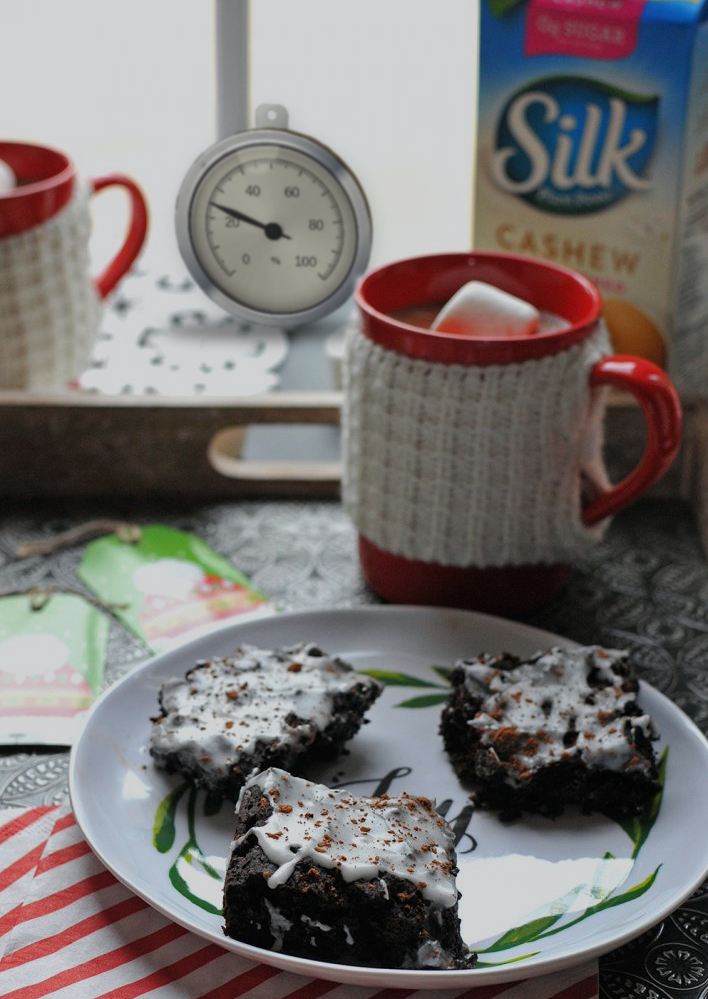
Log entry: 25 %
